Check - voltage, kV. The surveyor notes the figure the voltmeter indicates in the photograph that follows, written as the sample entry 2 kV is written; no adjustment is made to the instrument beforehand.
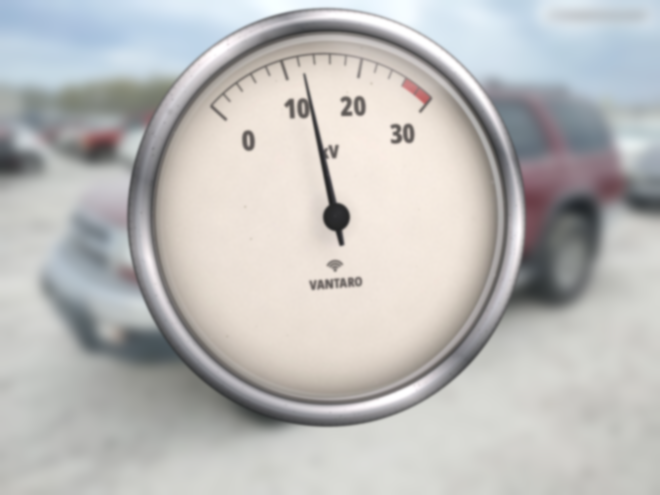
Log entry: 12 kV
